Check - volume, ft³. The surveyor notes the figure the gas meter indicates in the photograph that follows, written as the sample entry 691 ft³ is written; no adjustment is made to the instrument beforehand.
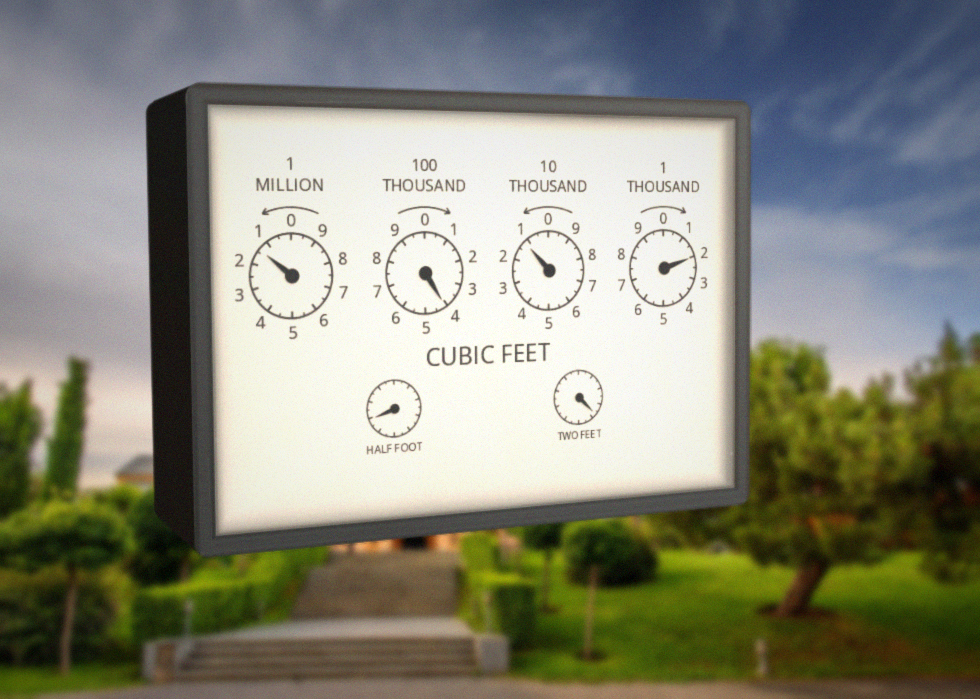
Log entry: 141200 ft³
